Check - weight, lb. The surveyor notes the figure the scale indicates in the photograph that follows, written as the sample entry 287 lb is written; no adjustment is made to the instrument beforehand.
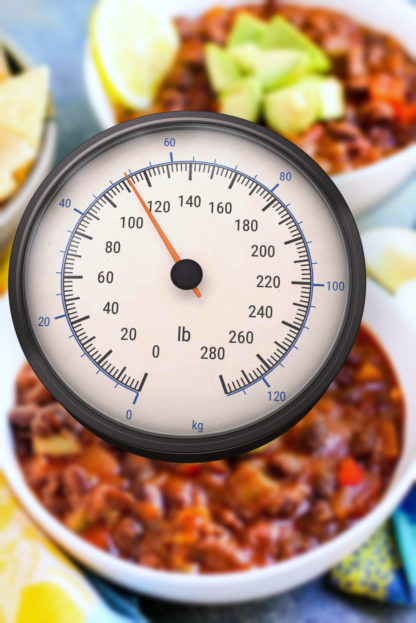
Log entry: 112 lb
